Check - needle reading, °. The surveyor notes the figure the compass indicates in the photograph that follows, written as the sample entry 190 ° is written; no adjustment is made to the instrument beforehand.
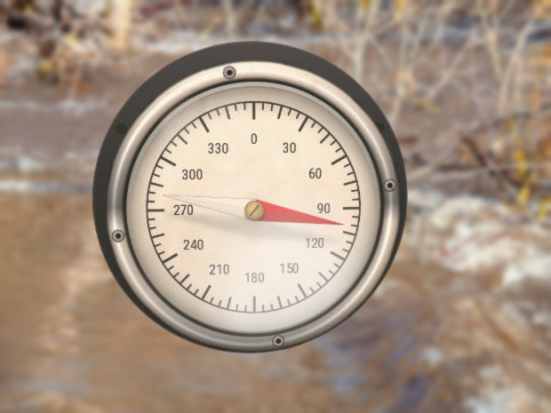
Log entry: 100 °
